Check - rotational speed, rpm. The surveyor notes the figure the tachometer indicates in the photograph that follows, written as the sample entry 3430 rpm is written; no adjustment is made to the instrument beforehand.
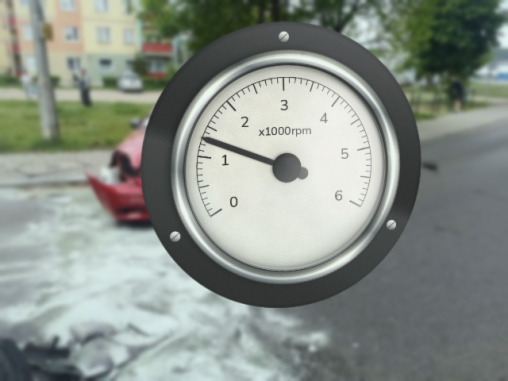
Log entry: 1300 rpm
